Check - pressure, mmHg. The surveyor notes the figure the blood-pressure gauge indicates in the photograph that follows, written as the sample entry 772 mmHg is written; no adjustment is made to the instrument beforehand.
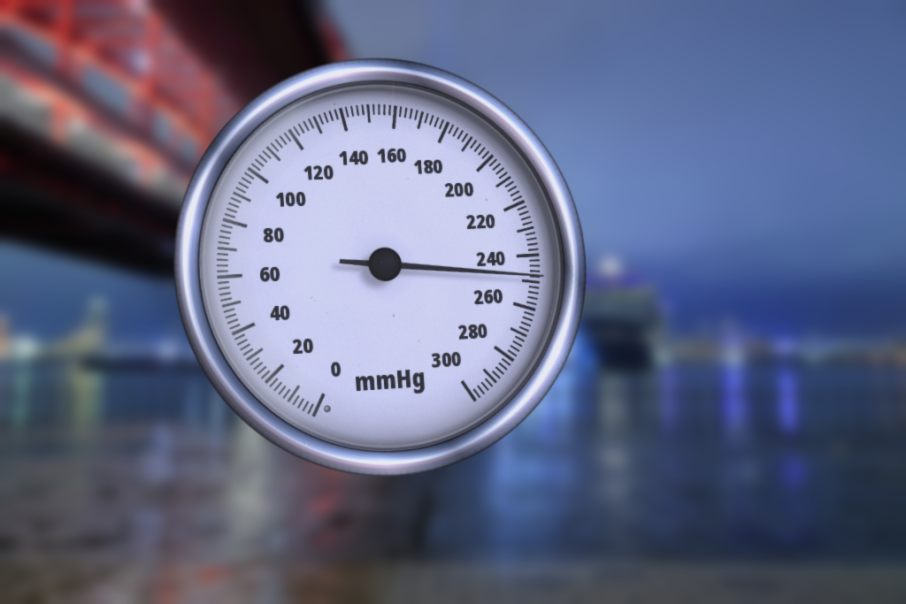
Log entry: 248 mmHg
